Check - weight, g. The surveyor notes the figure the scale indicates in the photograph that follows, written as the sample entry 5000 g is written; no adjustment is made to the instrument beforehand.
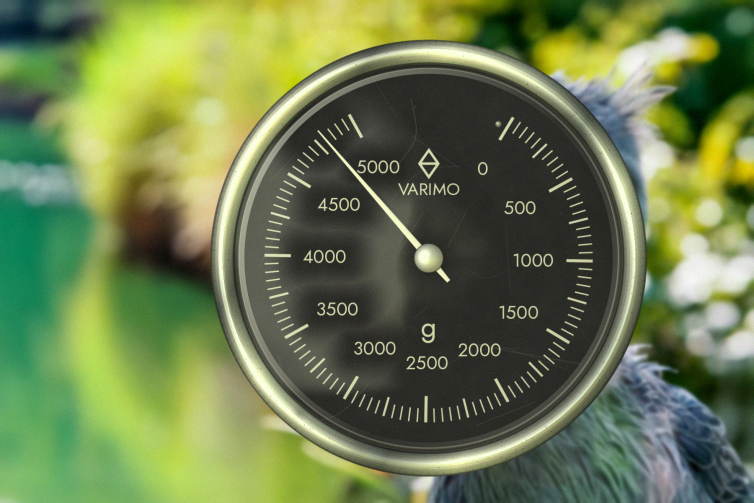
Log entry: 4800 g
